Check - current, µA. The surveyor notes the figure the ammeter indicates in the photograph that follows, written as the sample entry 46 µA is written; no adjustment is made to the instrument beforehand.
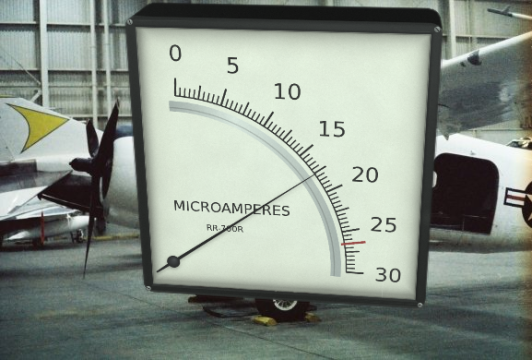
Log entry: 17.5 µA
